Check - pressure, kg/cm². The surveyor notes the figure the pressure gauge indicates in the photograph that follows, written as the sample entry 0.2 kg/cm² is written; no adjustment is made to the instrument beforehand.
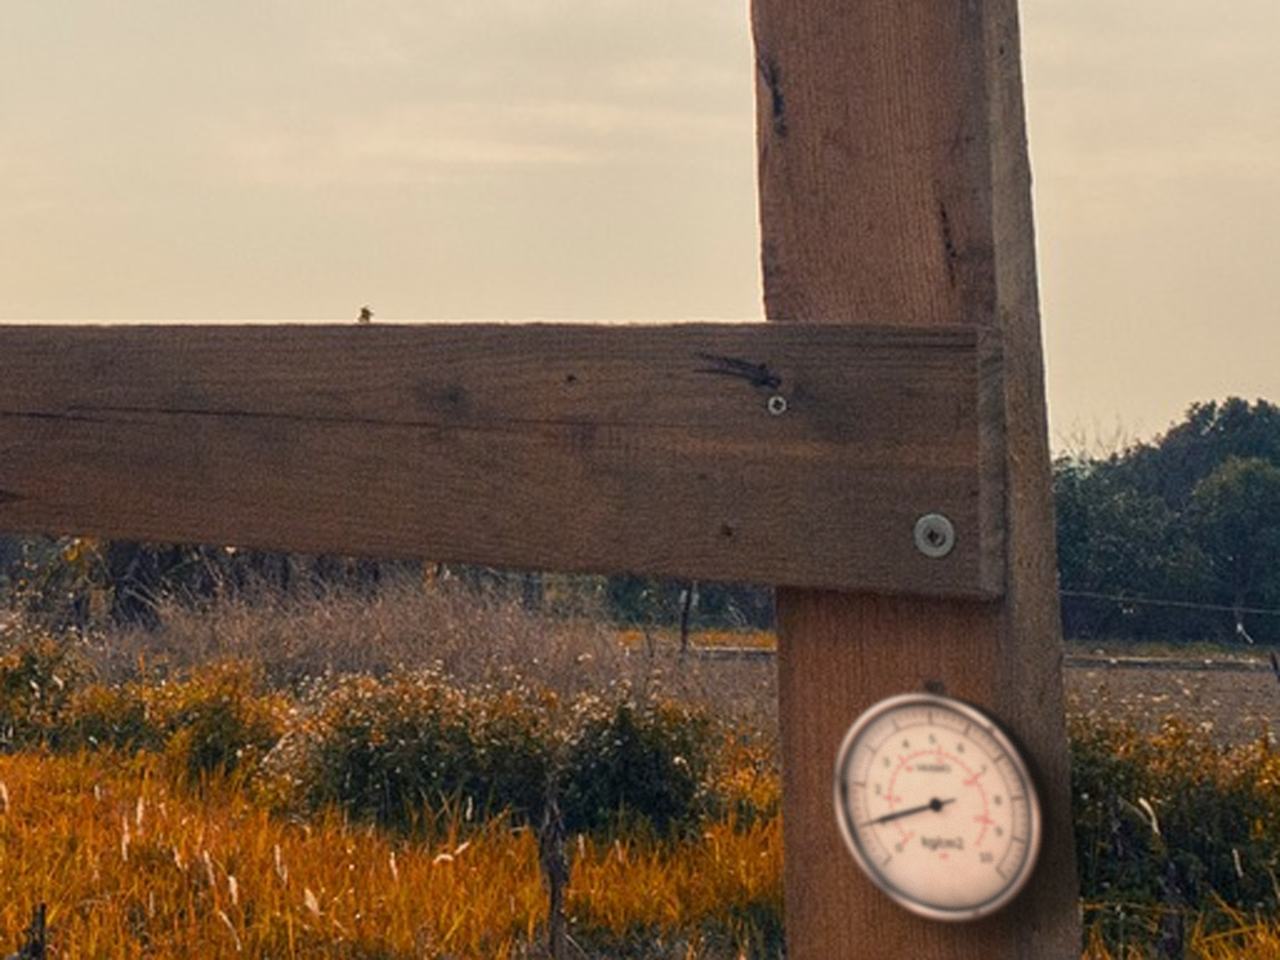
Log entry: 1 kg/cm²
